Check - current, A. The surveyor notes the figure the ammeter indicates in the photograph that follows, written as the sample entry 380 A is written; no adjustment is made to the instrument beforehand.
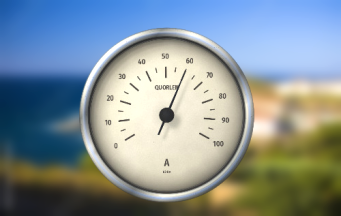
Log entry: 60 A
